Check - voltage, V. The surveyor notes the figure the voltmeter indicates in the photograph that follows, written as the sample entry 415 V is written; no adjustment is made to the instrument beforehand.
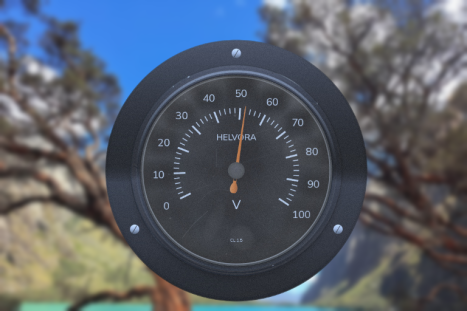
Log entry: 52 V
